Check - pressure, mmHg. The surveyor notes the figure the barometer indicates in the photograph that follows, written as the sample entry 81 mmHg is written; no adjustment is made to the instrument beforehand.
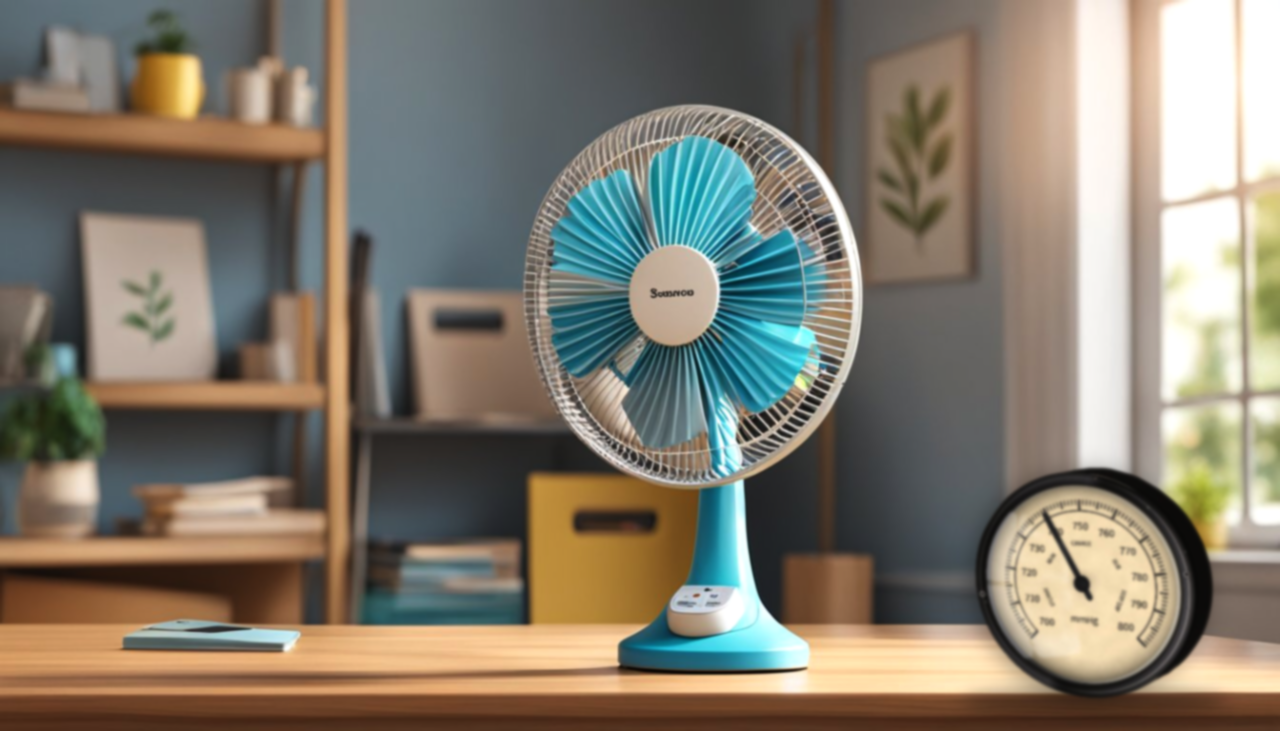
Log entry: 740 mmHg
